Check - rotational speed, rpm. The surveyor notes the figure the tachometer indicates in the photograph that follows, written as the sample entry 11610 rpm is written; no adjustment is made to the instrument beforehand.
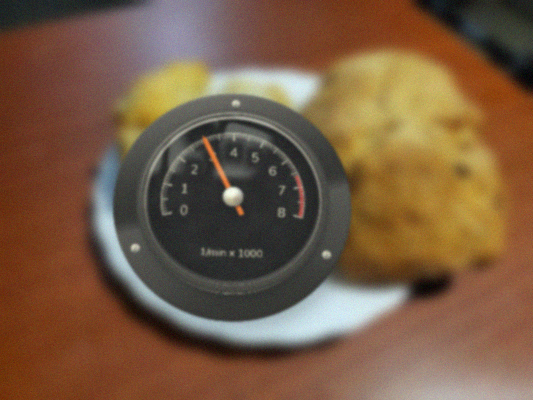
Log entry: 3000 rpm
